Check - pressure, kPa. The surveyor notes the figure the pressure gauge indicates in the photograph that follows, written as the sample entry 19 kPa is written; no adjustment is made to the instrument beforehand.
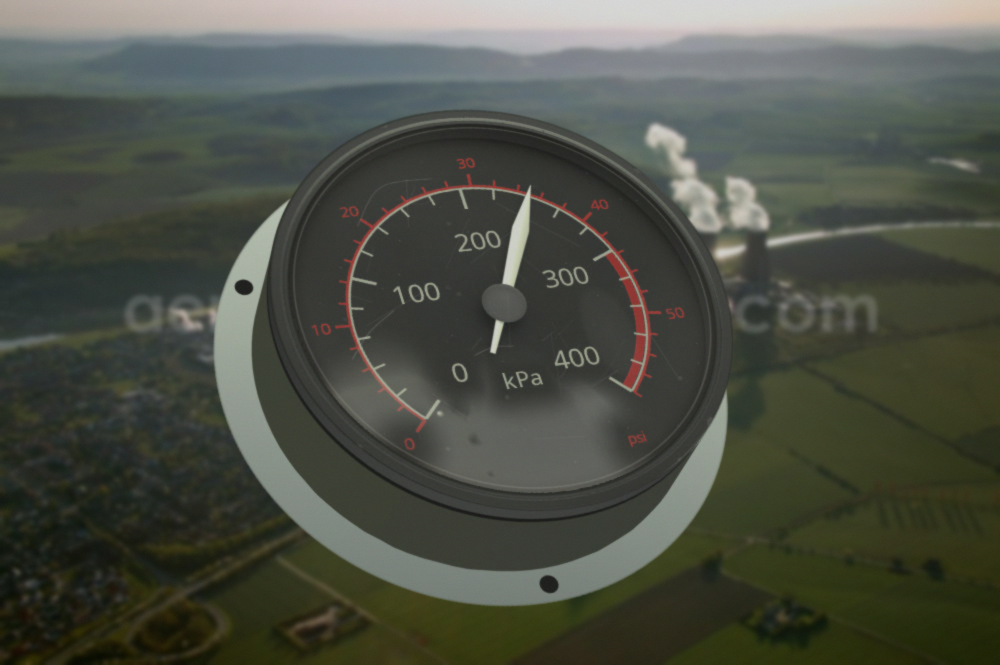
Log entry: 240 kPa
